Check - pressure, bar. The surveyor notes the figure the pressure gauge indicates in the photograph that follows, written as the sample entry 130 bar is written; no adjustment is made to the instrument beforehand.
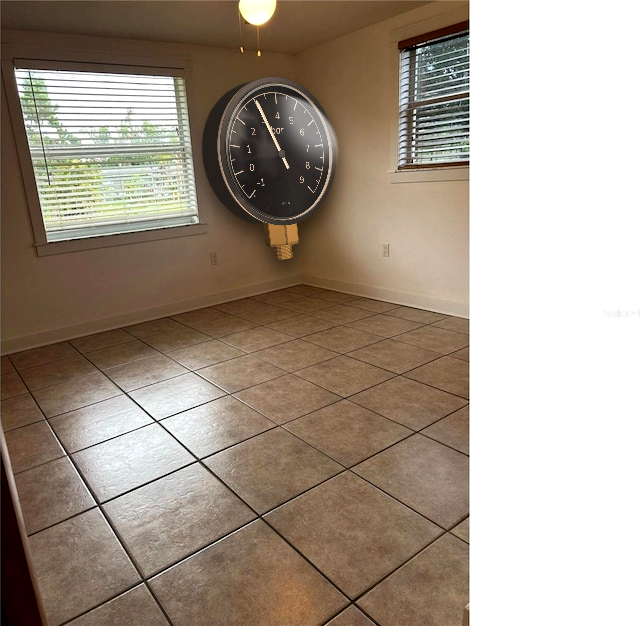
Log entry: 3 bar
